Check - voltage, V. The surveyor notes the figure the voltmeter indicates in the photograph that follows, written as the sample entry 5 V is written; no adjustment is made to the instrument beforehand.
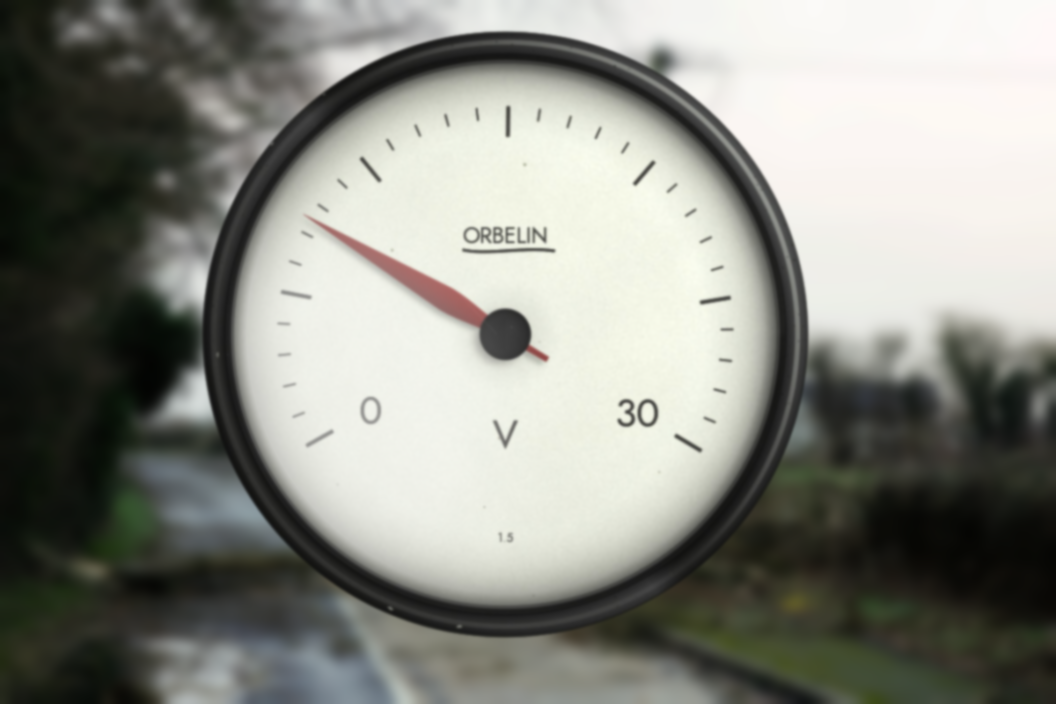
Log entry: 7.5 V
